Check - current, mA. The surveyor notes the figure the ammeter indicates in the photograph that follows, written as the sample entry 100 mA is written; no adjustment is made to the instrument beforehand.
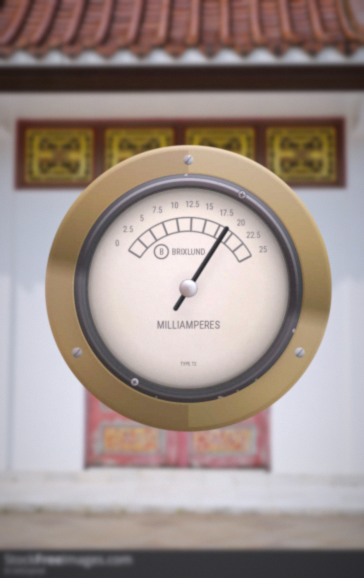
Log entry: 18.75 mA
